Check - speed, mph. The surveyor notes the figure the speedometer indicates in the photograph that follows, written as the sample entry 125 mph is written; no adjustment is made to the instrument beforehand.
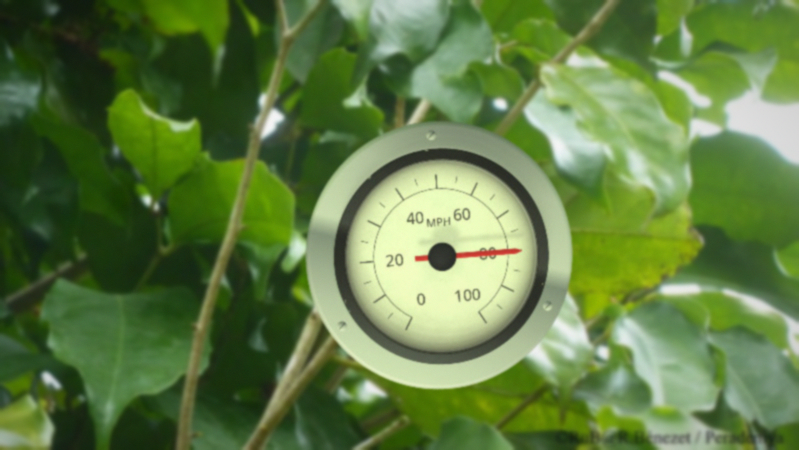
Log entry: 80 mph
